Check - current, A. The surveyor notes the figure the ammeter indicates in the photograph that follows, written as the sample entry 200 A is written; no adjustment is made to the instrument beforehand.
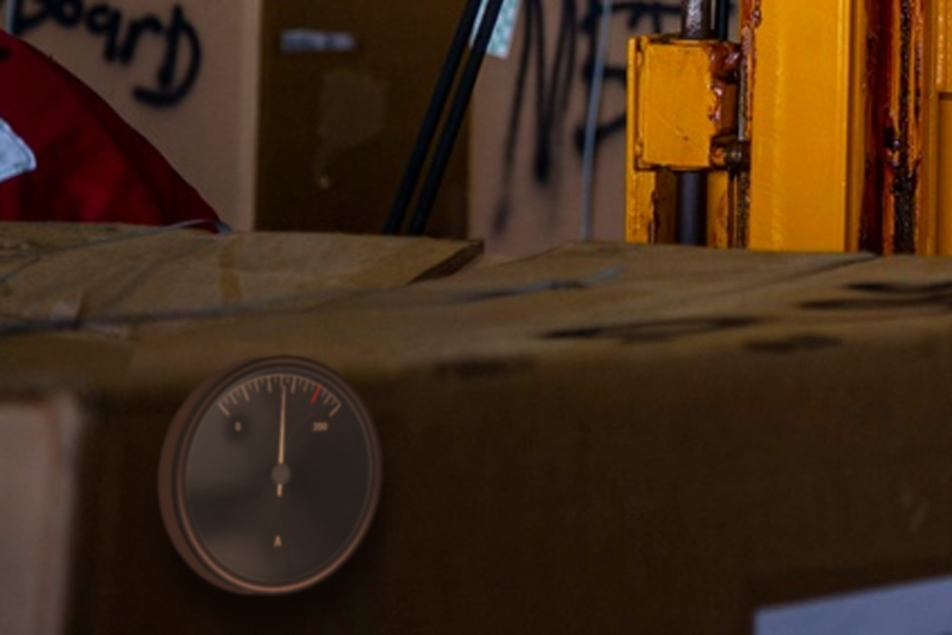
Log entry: 100 A
